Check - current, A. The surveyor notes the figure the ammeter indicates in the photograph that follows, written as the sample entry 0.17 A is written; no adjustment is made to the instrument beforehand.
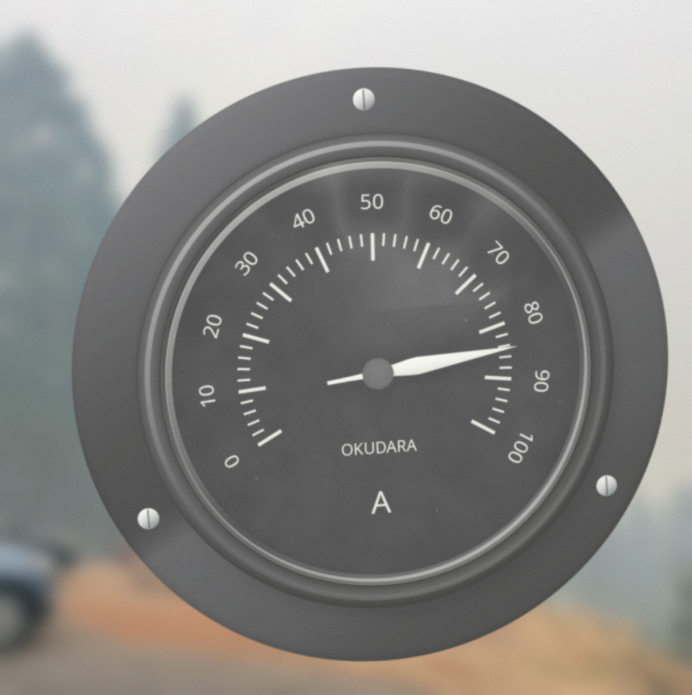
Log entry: 84 A
